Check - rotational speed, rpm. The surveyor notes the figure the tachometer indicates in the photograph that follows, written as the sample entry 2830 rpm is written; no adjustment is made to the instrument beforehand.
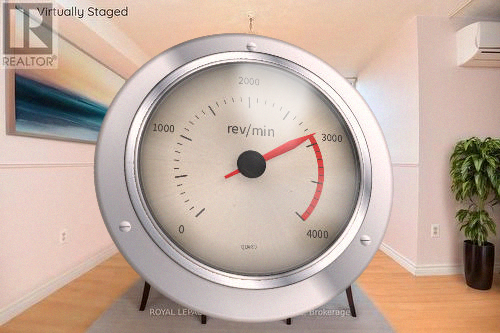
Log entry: 2900 rpm
